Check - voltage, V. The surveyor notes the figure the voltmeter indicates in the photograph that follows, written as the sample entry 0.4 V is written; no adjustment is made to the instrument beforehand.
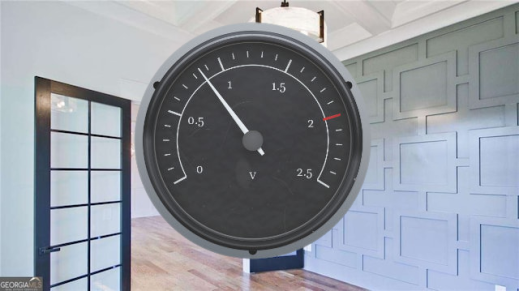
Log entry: 0.85 V
